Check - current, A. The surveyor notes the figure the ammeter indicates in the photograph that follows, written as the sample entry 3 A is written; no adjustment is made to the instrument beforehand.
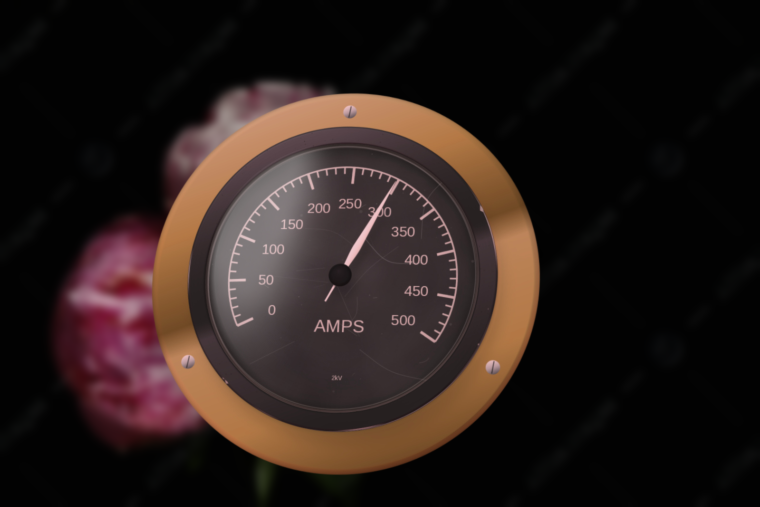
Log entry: 300 A
